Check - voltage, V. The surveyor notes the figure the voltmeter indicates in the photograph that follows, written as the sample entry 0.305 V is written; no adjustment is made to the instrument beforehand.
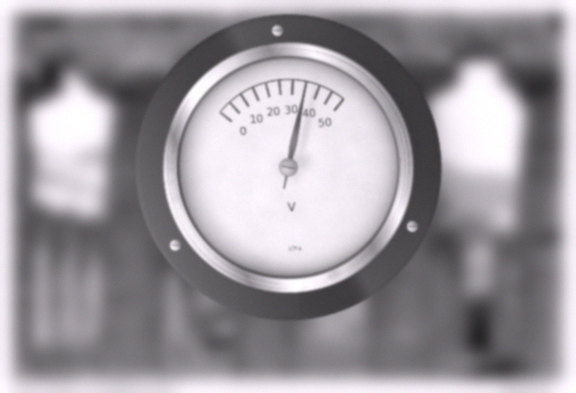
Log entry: 35 V
